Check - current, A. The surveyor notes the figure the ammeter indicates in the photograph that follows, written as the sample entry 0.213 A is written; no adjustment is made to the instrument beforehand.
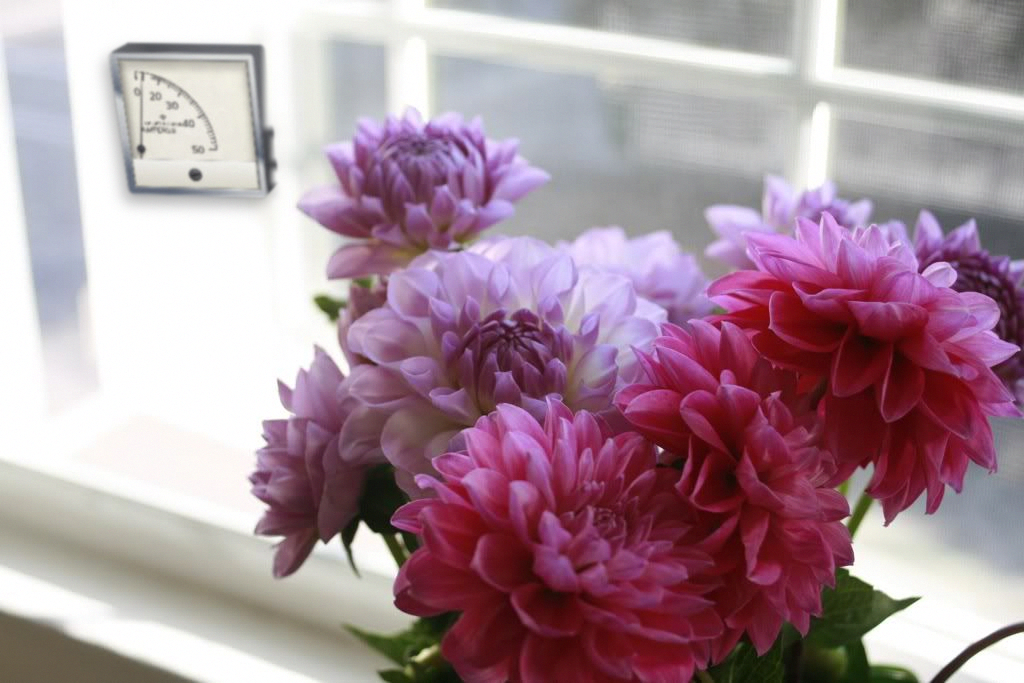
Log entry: 10 A
